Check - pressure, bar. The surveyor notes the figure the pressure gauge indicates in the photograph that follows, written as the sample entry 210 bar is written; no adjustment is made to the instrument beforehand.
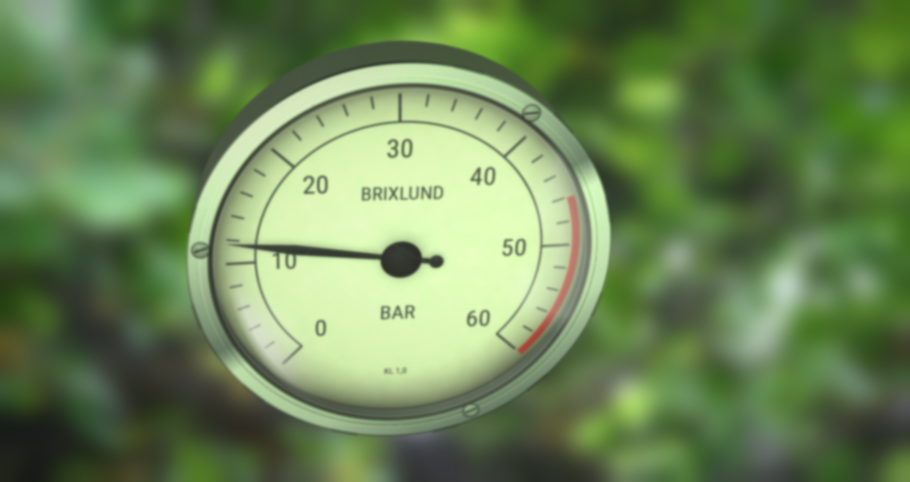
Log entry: 12 bar
